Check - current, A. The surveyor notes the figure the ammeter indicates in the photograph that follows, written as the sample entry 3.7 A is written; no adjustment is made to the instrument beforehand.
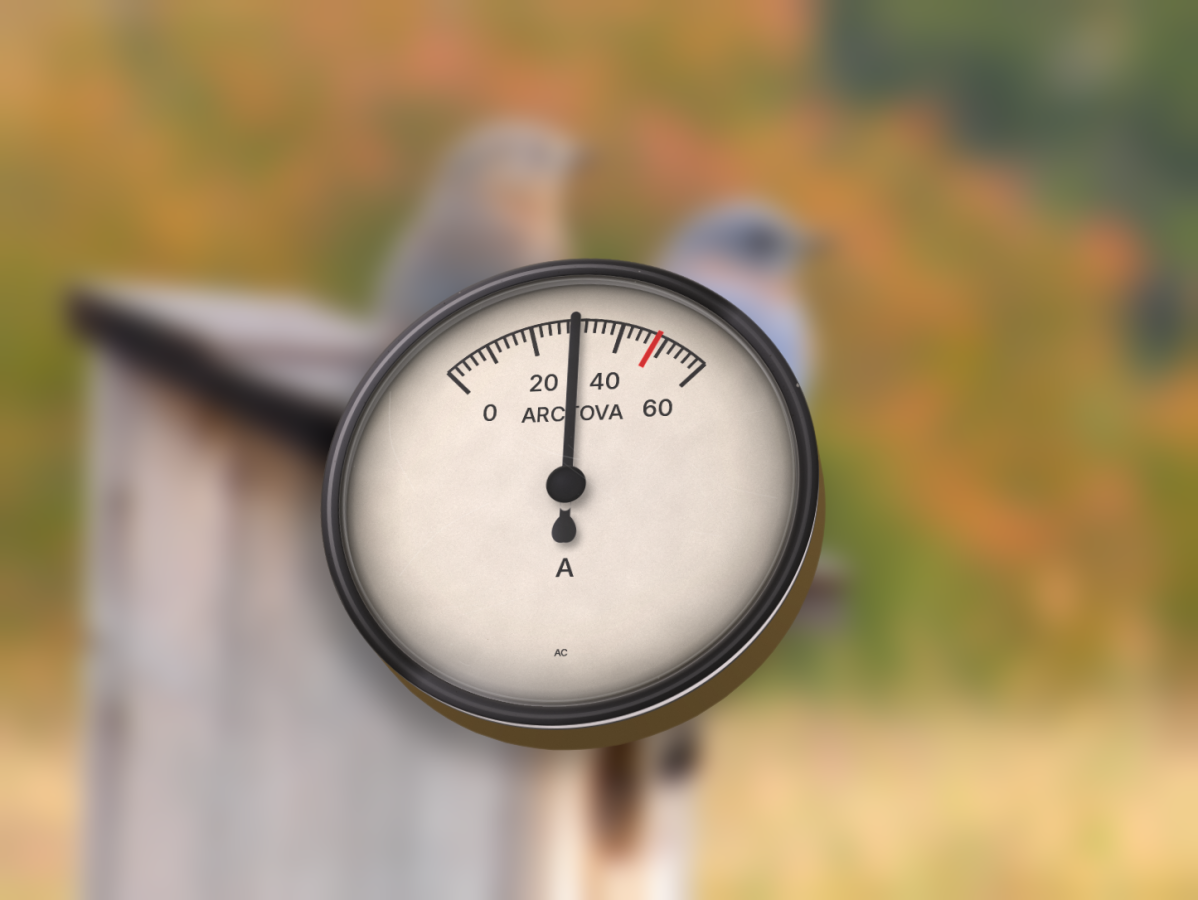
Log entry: 30 A
